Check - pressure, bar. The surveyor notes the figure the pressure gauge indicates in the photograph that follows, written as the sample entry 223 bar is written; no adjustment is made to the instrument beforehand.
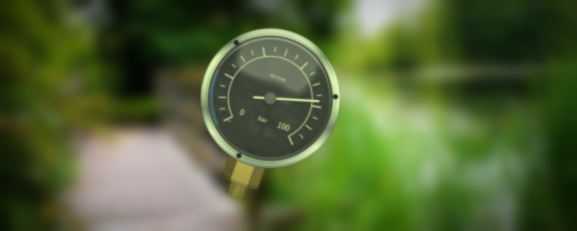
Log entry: 77.5 bar
